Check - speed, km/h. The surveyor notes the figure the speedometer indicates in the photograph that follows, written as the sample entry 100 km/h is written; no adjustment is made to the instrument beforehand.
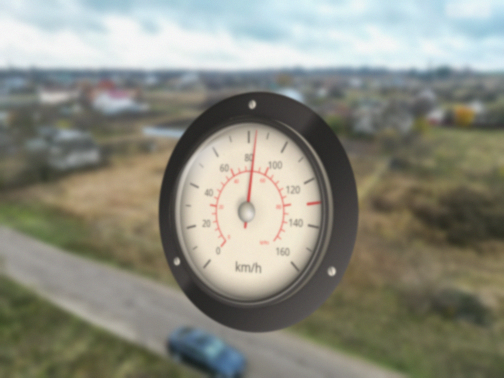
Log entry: 85 km/h
